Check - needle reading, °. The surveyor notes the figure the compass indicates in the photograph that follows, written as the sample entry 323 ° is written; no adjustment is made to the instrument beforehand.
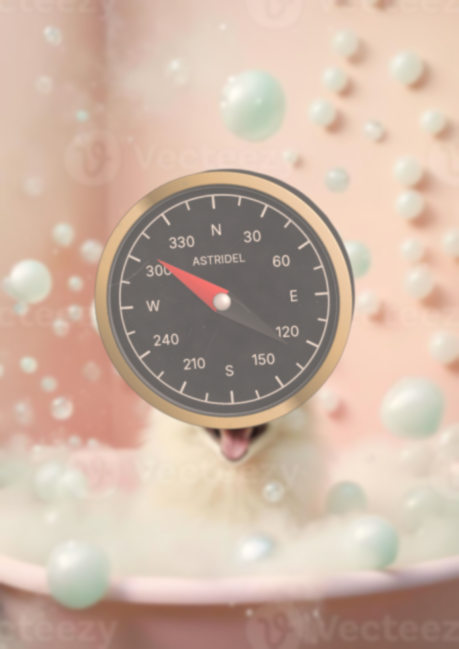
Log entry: 307.5 °
